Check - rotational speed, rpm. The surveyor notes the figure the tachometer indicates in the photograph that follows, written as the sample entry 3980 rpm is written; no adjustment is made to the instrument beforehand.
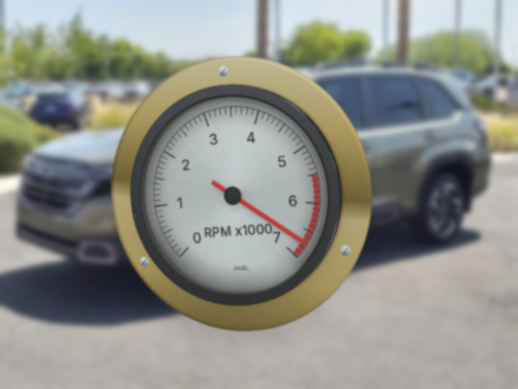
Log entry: 6700 rpm
